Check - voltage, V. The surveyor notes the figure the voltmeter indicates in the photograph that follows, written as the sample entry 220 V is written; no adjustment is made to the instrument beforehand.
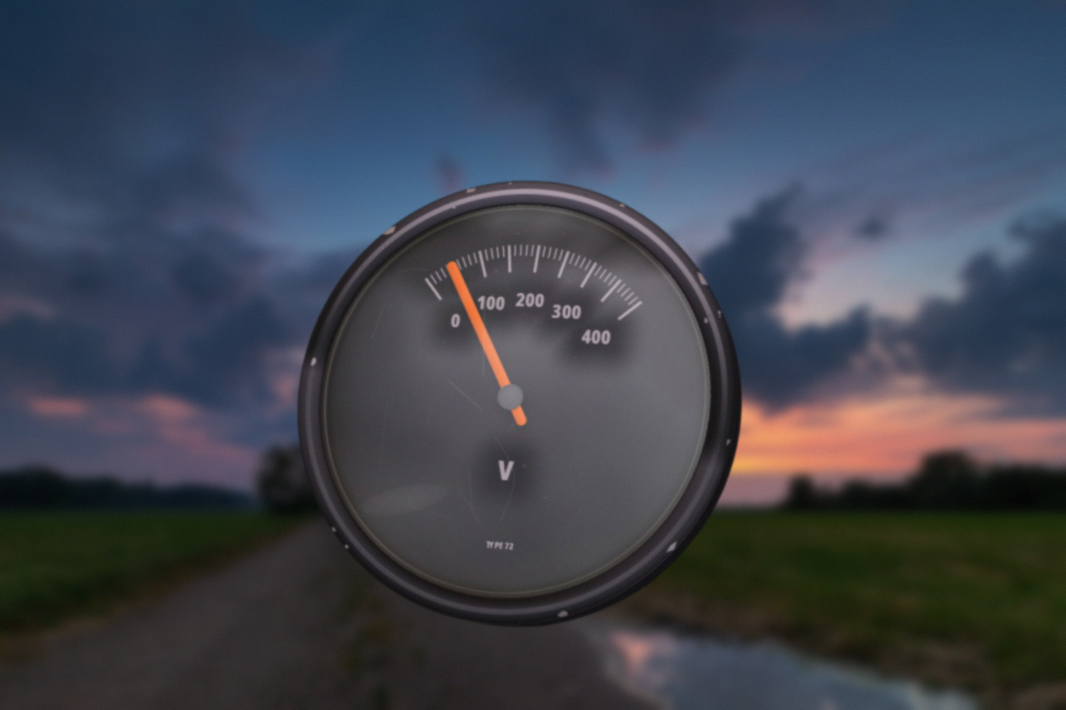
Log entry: 50 V
